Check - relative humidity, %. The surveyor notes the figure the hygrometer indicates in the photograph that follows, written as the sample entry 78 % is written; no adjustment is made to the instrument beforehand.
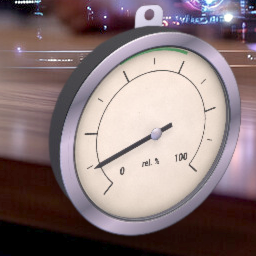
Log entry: 10 %
